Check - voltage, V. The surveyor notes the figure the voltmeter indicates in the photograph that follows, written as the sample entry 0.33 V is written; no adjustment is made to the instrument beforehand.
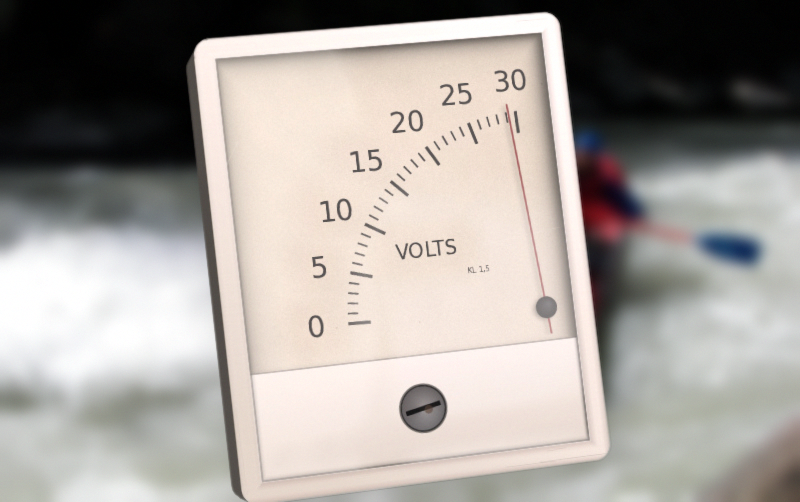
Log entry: 29 V
